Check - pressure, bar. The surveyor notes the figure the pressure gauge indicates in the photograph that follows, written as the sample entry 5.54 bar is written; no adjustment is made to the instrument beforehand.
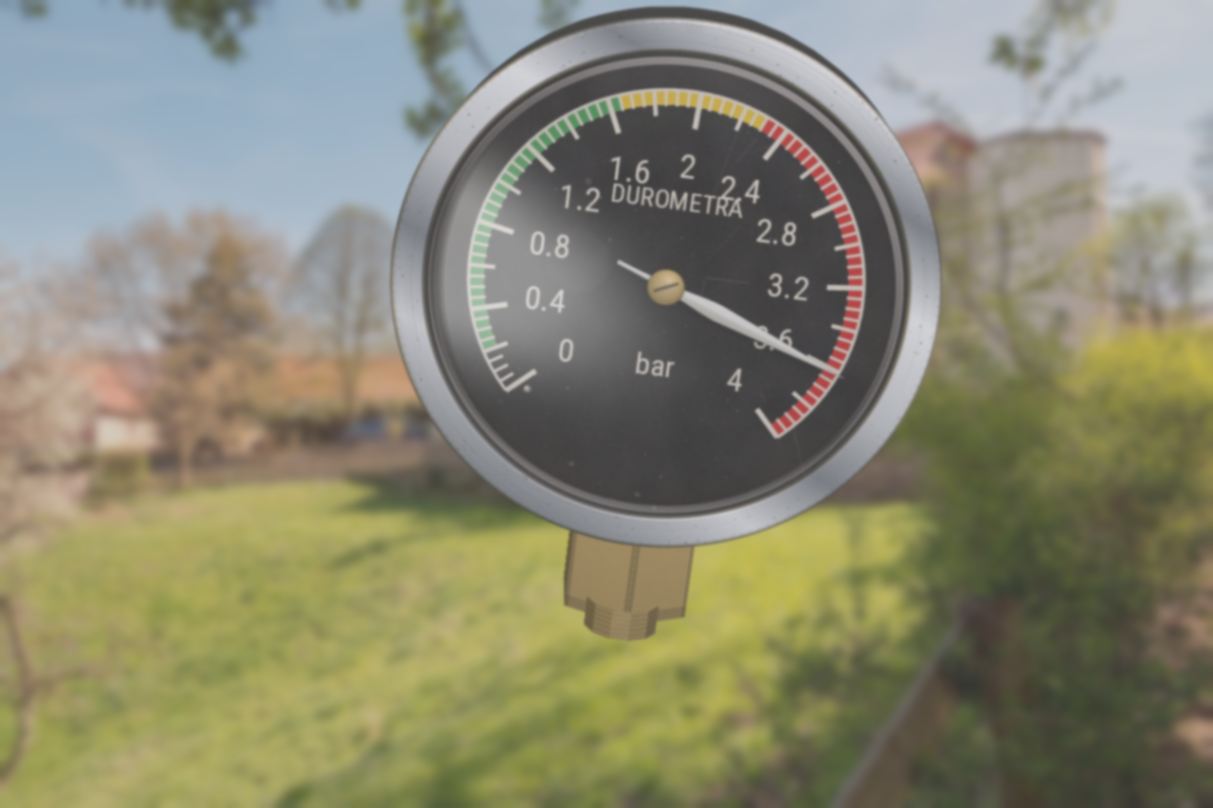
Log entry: 3.6 bar
